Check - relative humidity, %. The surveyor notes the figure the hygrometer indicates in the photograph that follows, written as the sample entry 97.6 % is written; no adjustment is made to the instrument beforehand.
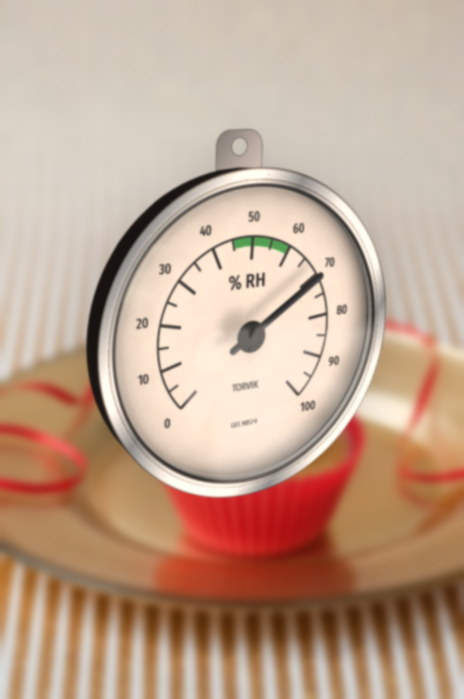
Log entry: 70 %
